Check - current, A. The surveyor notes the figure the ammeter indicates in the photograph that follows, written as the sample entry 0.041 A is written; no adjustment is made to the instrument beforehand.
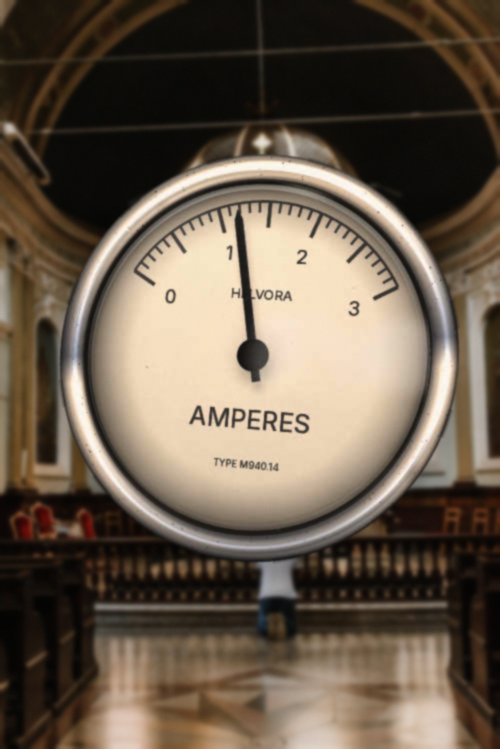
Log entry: 1.2 A
